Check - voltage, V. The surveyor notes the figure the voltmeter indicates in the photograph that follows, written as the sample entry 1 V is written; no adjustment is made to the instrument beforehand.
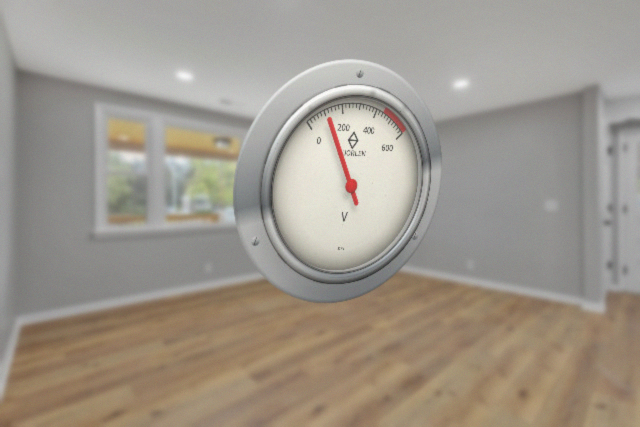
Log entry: 100 V
